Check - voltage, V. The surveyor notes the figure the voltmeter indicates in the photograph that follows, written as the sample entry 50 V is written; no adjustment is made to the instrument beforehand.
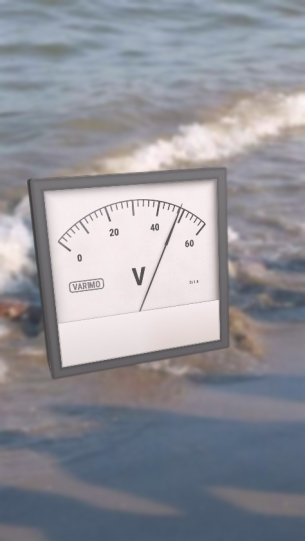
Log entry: 48 V
